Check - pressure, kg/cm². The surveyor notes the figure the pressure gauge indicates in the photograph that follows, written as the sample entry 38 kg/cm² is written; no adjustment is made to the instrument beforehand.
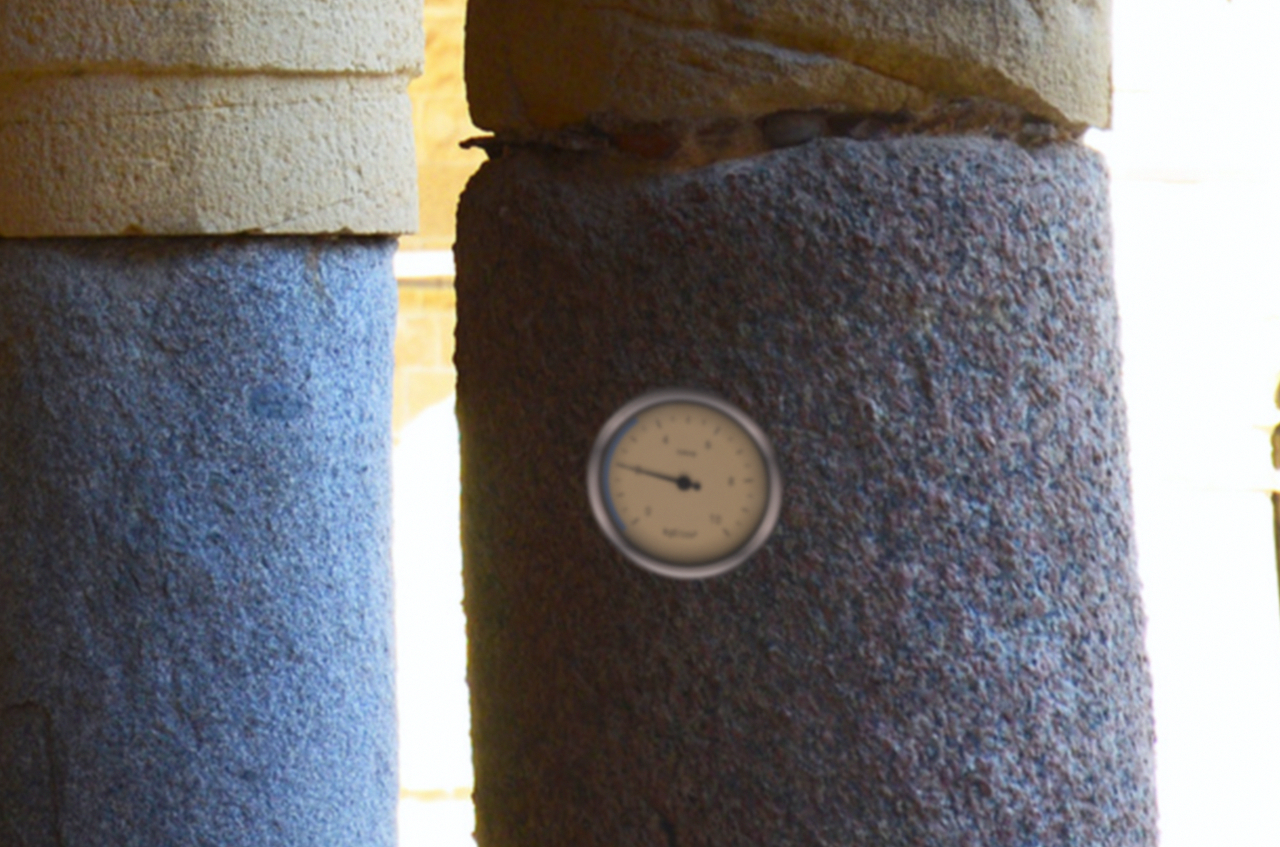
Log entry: 2 kg/cm²
